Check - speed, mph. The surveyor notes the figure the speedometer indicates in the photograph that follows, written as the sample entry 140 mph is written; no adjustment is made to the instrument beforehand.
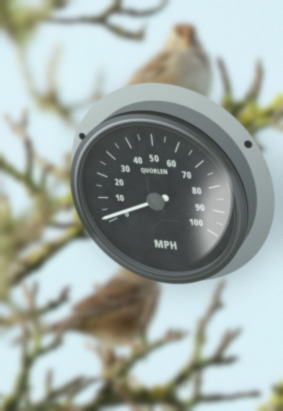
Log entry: 2.5 mph
